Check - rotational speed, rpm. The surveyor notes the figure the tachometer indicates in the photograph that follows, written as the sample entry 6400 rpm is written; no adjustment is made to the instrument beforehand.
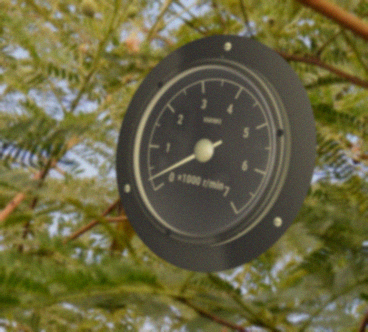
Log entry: 250 rpm
